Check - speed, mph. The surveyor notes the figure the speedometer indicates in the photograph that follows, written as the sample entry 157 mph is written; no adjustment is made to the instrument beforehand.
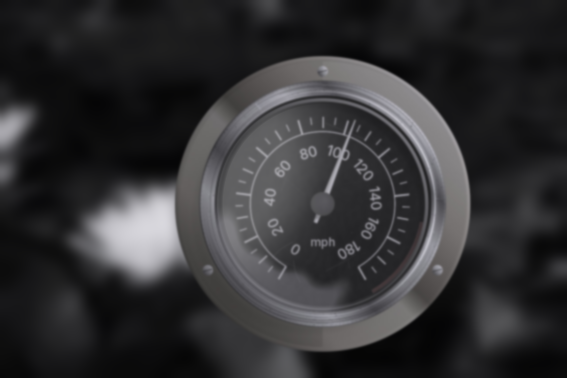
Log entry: 102.5 mph
